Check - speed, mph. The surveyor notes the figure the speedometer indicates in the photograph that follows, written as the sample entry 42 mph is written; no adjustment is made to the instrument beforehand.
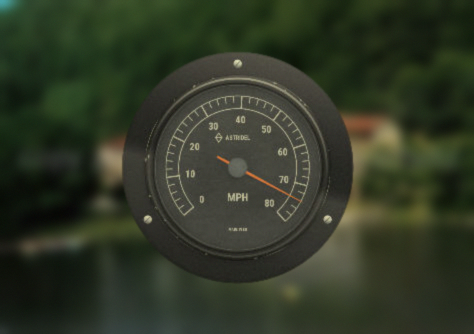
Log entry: 74 mph
